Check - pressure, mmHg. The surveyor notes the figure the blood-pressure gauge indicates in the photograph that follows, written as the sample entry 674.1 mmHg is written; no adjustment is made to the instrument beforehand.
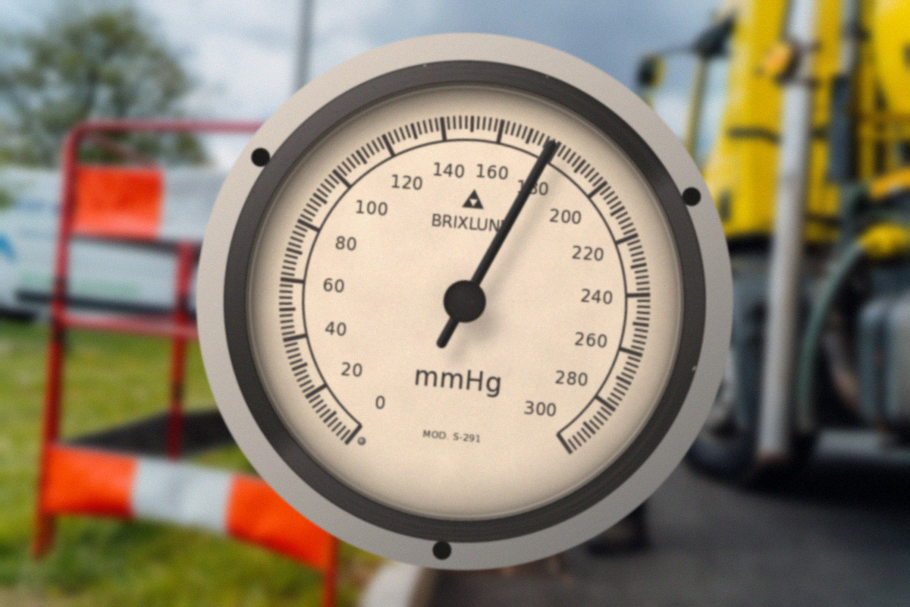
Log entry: 178 mmHg
